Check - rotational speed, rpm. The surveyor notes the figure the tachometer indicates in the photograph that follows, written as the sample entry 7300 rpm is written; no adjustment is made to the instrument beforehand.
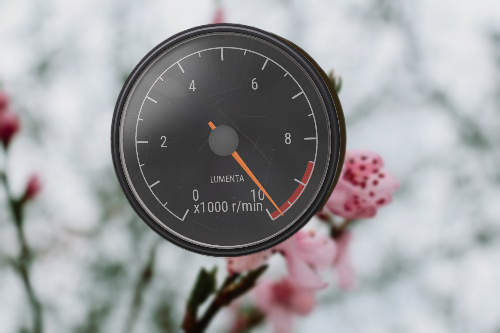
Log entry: 9750 rpm
